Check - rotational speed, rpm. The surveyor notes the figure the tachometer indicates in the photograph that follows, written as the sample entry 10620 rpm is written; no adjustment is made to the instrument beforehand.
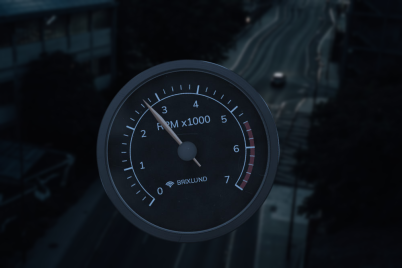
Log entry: 2700 rpm
